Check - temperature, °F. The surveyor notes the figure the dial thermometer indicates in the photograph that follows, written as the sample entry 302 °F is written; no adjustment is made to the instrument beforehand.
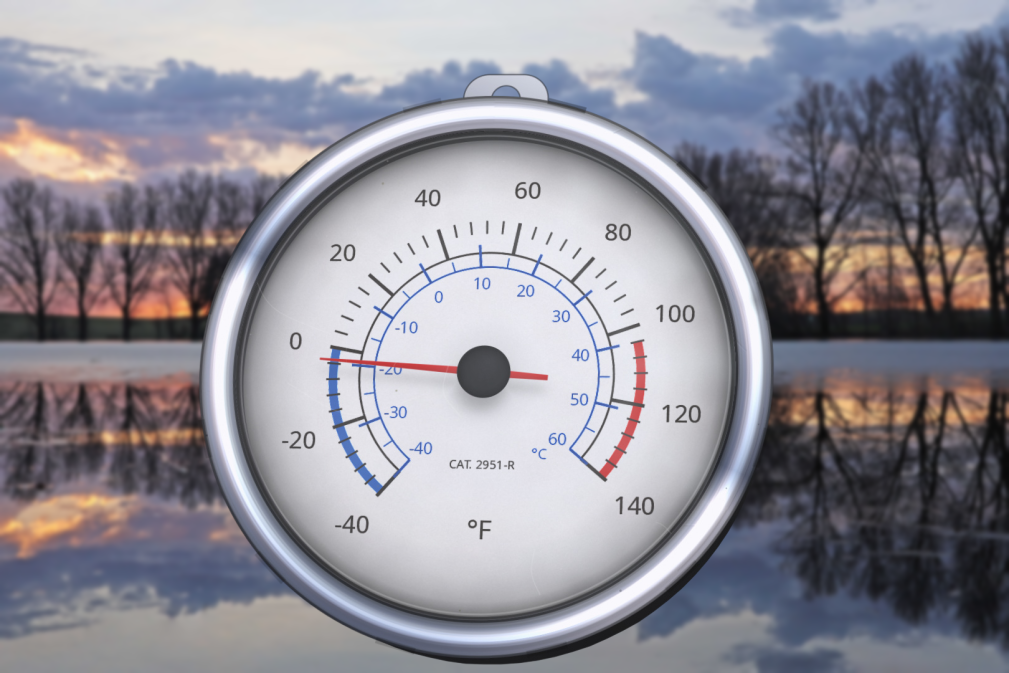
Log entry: -4 °F
